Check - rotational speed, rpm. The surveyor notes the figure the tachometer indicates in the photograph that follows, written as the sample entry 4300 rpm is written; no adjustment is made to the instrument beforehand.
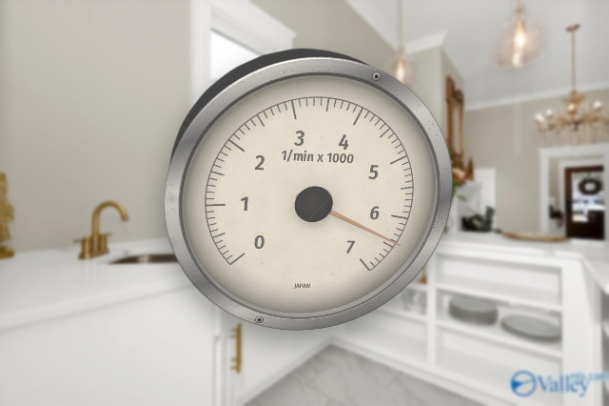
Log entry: 6400 rpm
